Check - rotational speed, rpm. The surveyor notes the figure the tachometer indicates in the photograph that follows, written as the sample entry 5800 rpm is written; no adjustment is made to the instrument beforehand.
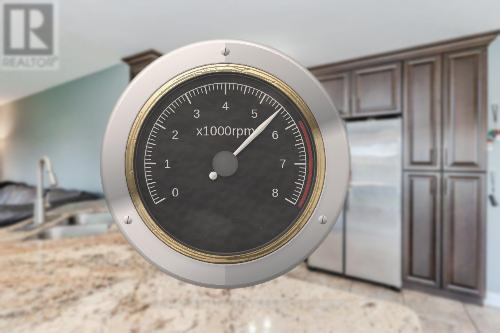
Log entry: 5500 rpm
